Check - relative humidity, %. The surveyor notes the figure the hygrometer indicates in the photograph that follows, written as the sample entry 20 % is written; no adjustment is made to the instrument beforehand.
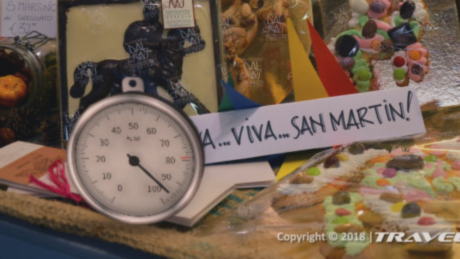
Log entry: 95 %
